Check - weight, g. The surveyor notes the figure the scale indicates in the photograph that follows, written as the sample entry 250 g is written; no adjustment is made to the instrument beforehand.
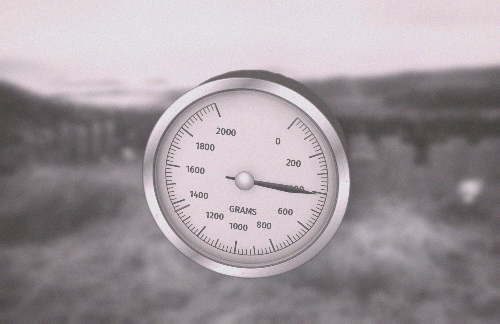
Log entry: 400 g
